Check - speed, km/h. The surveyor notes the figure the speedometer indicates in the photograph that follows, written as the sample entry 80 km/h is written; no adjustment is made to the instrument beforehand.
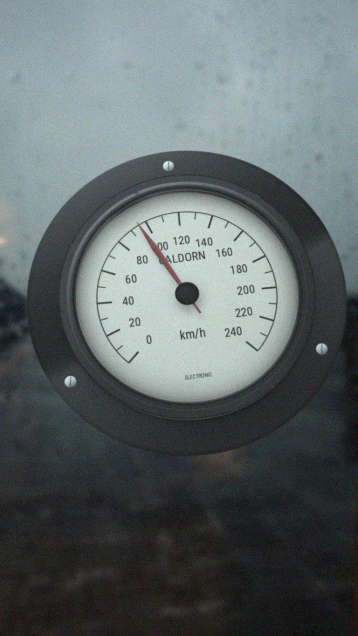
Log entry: 95 km/h
